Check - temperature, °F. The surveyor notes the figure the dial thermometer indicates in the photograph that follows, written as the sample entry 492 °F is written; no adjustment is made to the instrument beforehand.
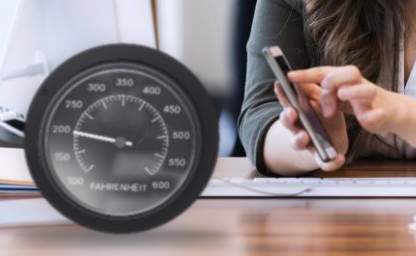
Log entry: 200 °F
